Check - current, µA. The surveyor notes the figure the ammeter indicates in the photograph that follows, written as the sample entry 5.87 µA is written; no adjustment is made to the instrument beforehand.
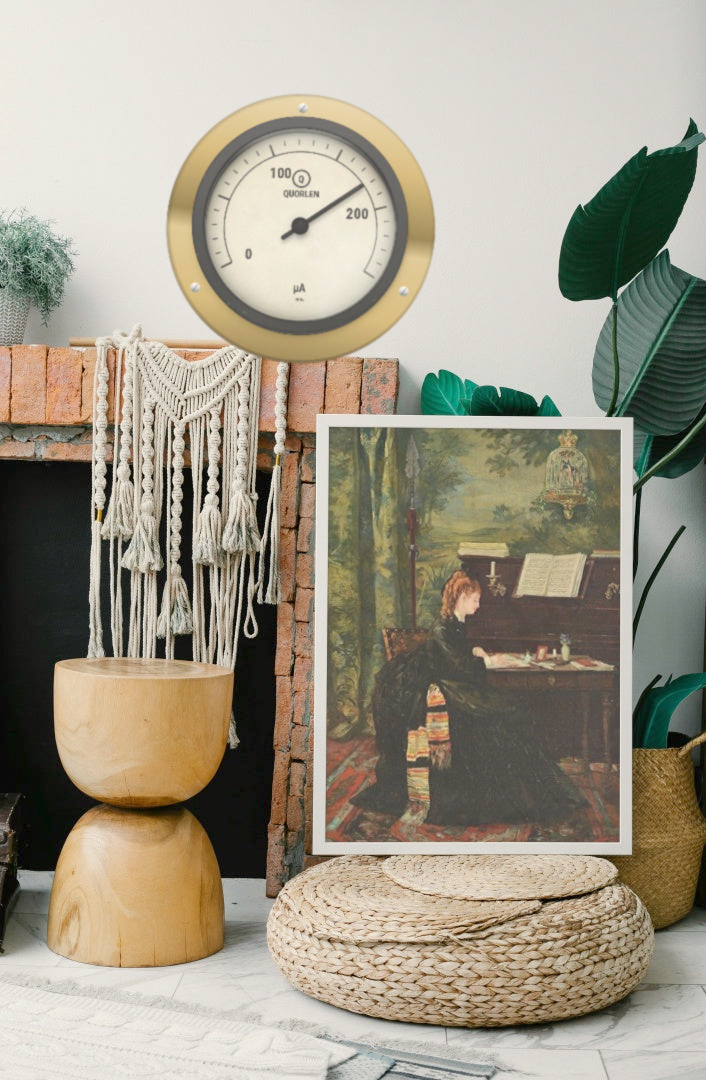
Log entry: 180 µA
